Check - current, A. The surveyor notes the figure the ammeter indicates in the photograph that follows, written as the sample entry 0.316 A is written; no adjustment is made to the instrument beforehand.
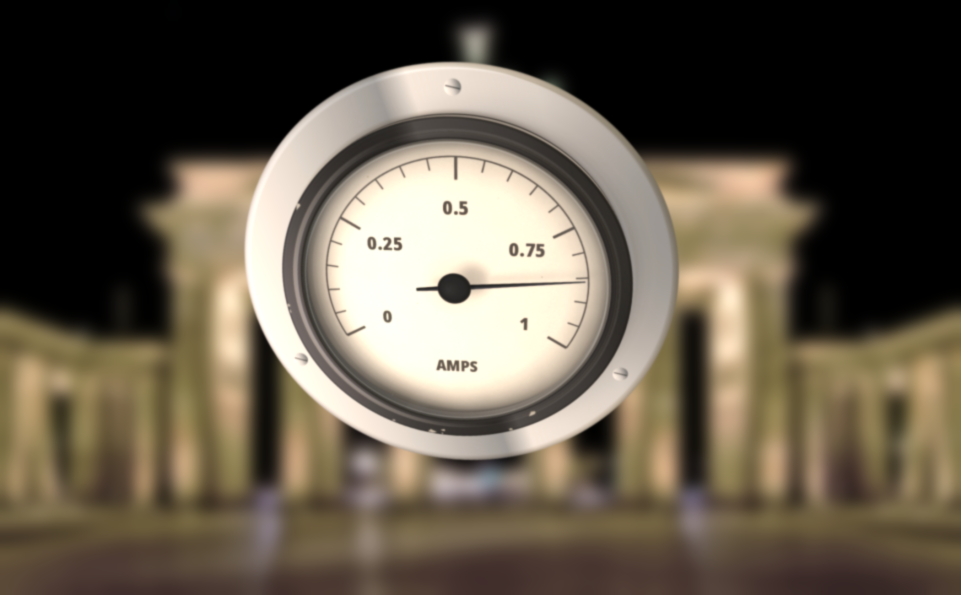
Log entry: 0.85 A
